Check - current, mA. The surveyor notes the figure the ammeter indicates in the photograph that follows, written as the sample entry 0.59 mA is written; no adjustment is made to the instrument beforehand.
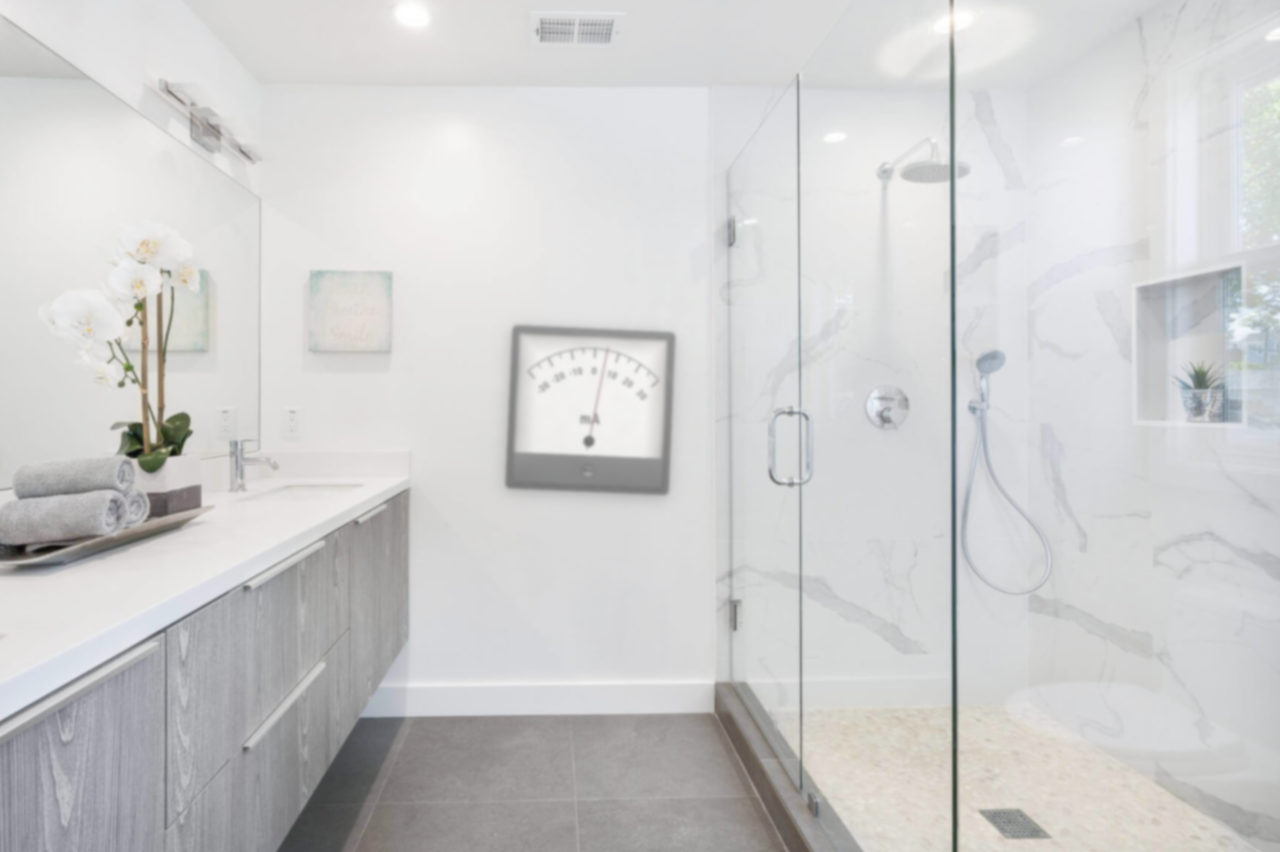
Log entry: 5 mA
